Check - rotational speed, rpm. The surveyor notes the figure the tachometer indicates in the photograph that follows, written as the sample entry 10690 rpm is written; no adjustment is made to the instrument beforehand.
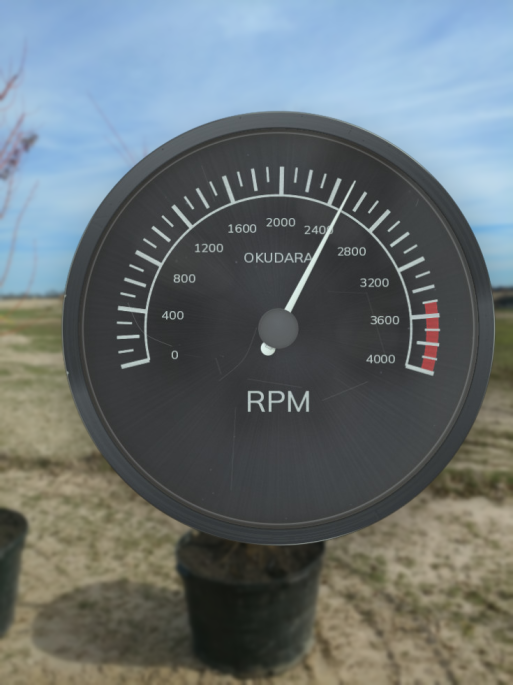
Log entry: 2500 rpm
